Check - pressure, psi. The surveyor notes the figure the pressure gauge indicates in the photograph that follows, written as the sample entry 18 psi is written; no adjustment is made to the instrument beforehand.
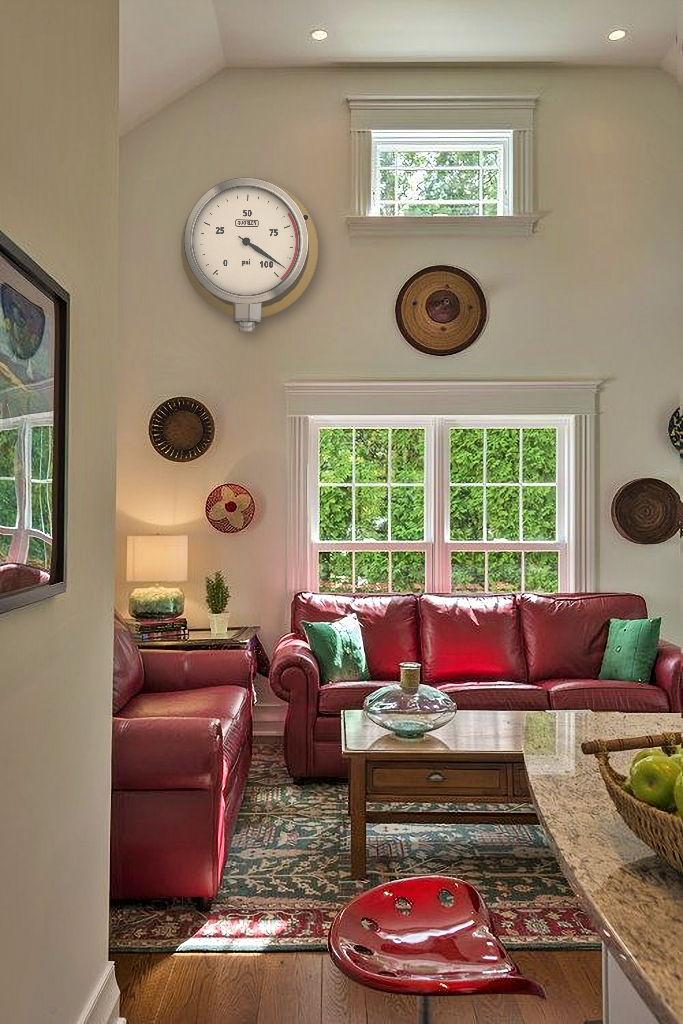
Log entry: 95 psi
